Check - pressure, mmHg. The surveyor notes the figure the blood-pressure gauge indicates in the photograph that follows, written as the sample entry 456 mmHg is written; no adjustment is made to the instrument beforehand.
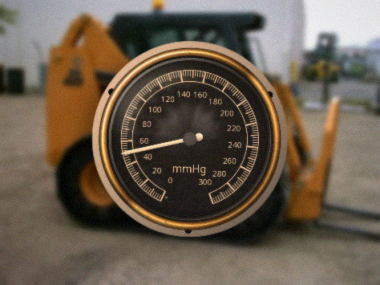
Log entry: 50 mmHg
